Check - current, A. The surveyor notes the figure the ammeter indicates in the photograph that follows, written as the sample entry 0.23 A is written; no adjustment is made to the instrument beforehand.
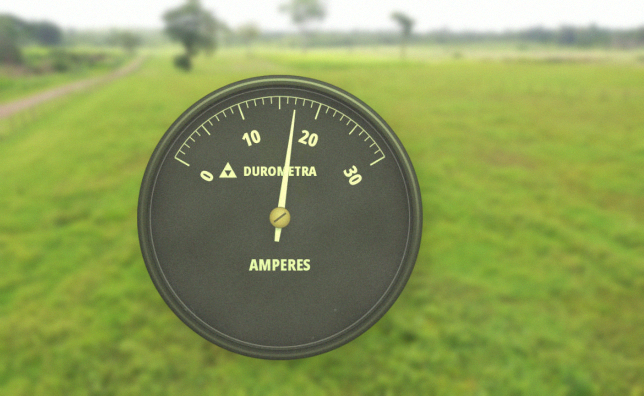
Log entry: 17 A
